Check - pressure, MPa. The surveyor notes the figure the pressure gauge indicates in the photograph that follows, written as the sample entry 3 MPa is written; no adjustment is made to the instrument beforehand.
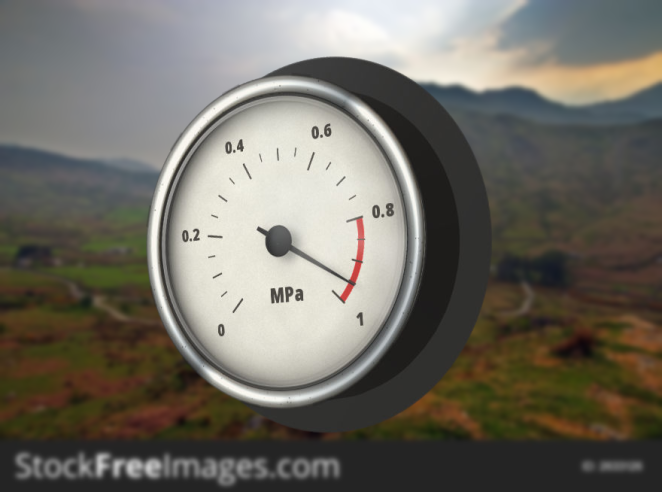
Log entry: 0.95 MPa
